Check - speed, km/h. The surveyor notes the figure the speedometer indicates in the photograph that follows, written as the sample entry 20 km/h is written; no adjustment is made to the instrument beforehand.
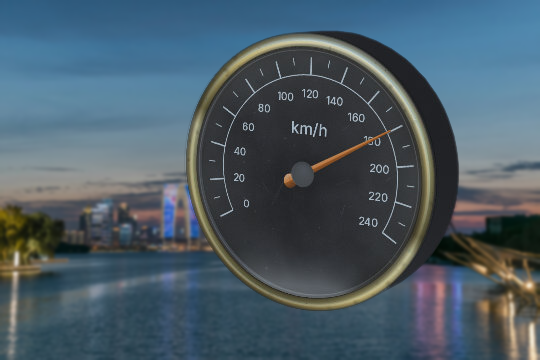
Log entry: 180 km/h
